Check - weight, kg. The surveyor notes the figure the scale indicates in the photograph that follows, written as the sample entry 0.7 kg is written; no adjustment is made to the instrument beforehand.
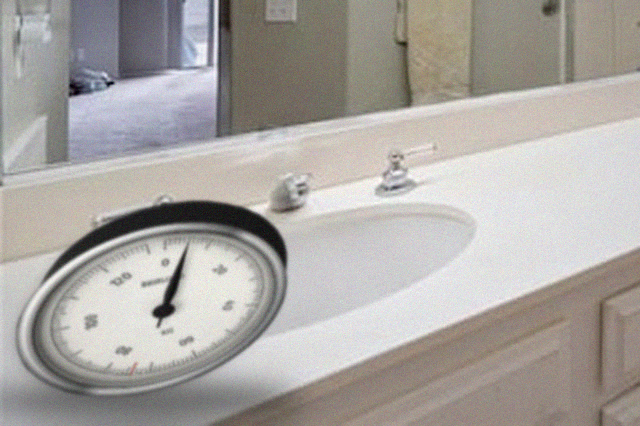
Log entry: 5 kg
